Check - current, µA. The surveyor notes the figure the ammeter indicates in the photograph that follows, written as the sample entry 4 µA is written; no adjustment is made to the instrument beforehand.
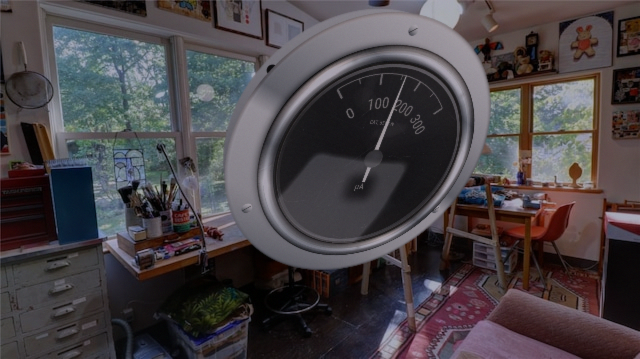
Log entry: 150 µA
